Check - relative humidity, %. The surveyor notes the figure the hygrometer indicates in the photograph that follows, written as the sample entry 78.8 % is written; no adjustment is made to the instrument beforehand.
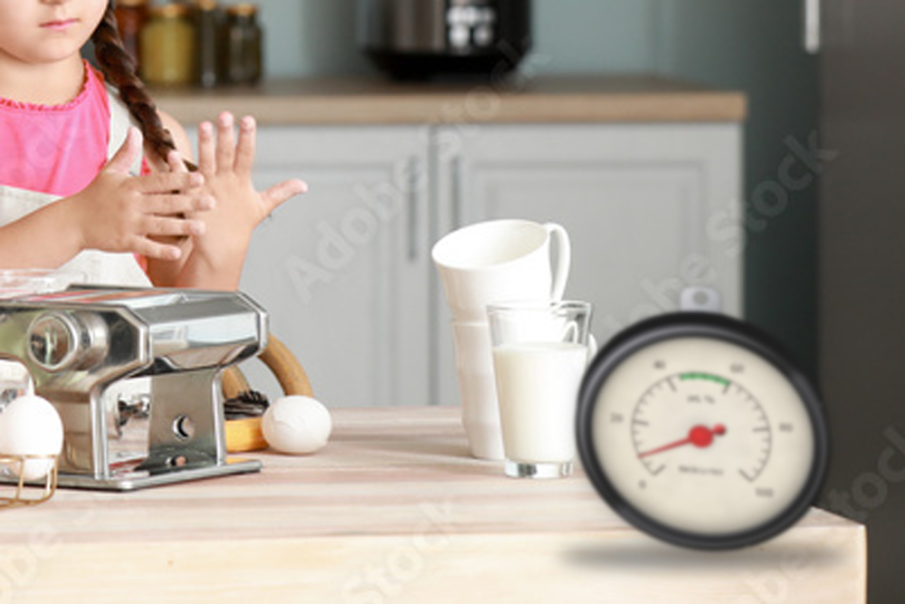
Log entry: 8 %
